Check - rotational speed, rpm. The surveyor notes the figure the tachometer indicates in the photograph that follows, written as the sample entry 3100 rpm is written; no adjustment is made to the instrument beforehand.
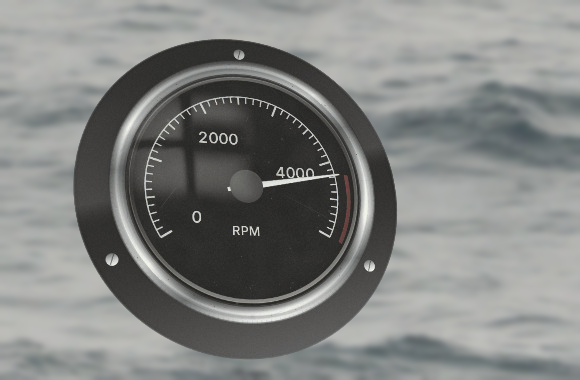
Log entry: 4200 rpm
